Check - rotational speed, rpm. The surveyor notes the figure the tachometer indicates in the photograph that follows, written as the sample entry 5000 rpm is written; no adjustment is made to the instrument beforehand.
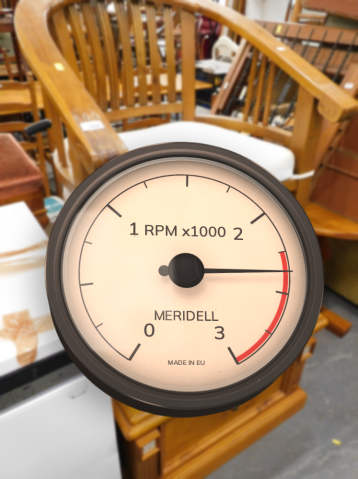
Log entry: 2375 rpm
